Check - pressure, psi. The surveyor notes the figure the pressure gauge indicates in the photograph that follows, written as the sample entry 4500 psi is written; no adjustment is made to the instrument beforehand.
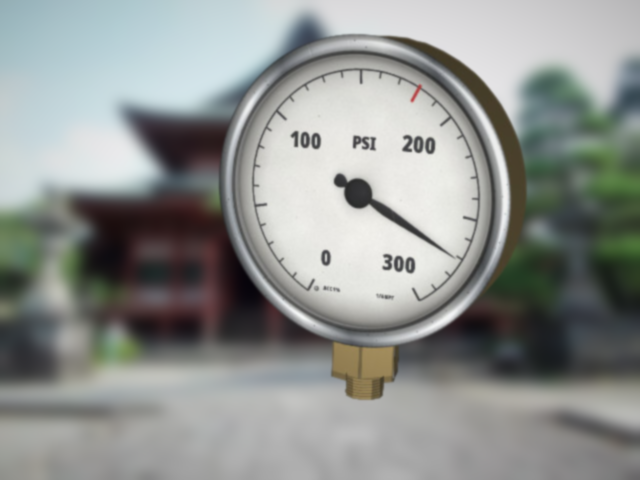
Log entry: 270 psi
